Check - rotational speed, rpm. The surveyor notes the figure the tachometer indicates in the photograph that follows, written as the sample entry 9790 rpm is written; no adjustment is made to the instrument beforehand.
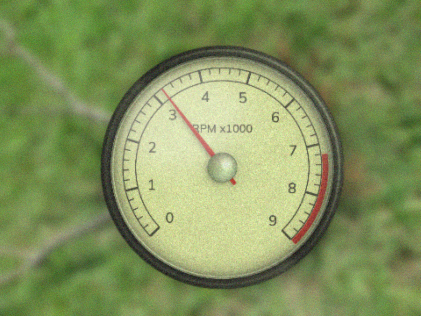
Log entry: 3200 rpm
